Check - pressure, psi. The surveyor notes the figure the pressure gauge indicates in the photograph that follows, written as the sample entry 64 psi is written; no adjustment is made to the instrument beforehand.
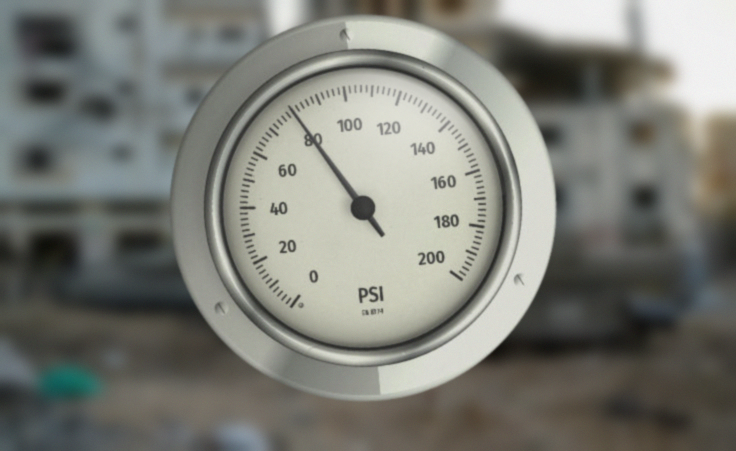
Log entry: 80 psi
